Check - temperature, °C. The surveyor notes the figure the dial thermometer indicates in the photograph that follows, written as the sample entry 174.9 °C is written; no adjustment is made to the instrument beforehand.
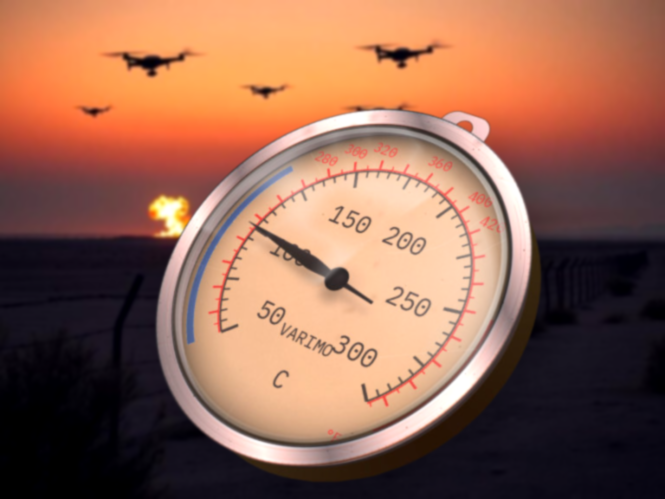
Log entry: 100 °C
